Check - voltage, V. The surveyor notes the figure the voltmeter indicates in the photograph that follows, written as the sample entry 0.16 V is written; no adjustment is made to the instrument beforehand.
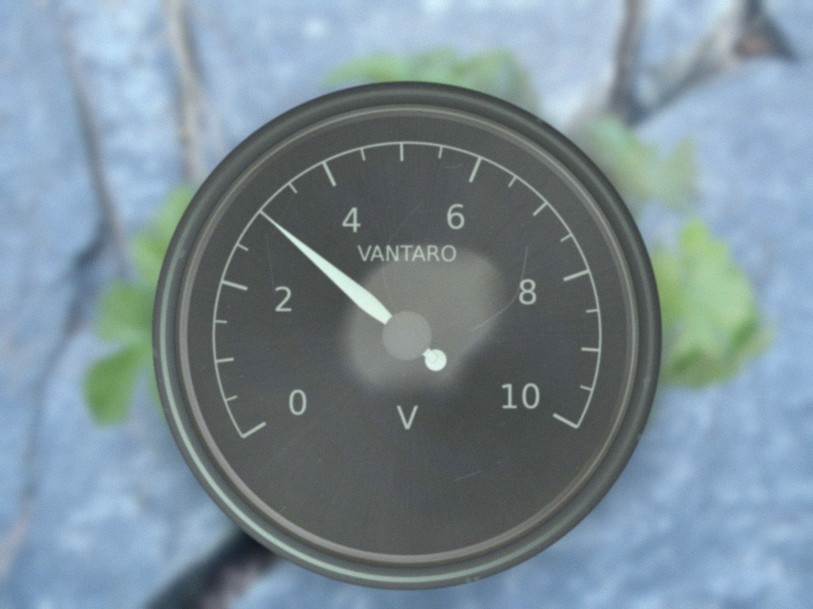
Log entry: 3 V
